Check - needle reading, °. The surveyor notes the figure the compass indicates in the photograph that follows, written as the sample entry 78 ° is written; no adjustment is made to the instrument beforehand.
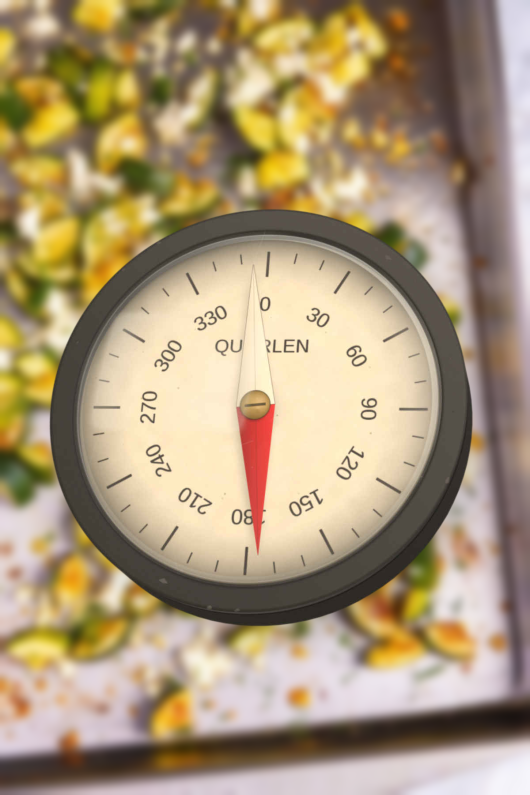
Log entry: 175 °
